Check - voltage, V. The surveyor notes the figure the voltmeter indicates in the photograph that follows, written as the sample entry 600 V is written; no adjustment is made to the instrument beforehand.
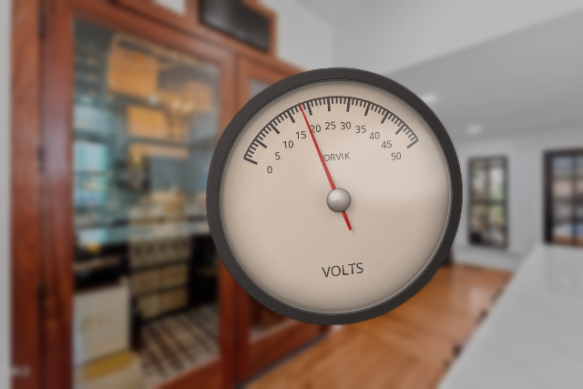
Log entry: 18 V
